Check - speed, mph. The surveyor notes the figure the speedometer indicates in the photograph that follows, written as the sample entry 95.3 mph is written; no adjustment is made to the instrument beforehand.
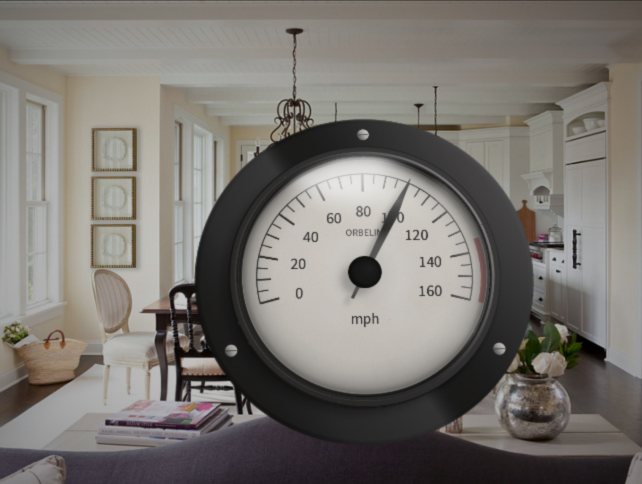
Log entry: 100 mph
